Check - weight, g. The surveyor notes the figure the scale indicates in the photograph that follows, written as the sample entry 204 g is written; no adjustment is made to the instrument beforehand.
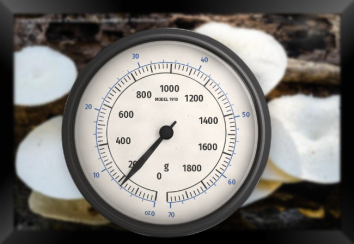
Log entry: 180 g
